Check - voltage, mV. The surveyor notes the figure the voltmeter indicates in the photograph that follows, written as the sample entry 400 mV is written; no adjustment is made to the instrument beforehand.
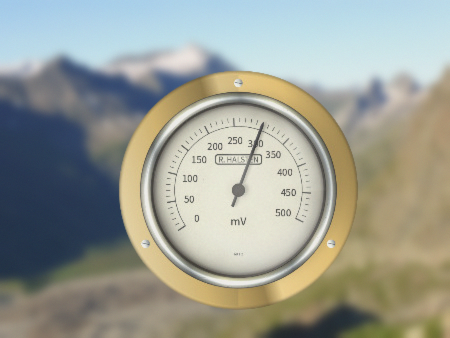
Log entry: 300 mV
